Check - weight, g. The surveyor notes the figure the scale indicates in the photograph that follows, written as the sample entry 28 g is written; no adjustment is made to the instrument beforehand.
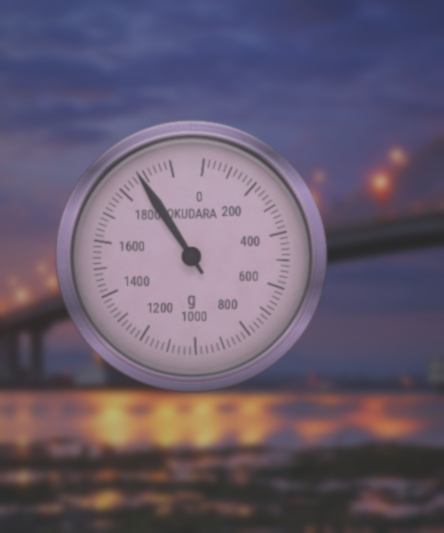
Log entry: 1880 g
